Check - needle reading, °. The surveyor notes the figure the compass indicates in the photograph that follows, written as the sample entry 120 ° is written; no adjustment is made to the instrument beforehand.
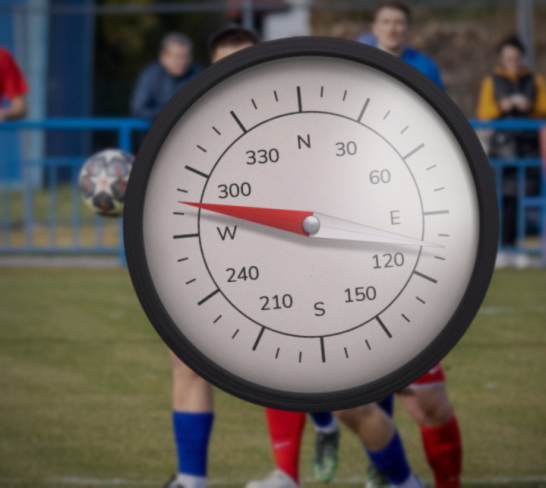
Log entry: 285 °
